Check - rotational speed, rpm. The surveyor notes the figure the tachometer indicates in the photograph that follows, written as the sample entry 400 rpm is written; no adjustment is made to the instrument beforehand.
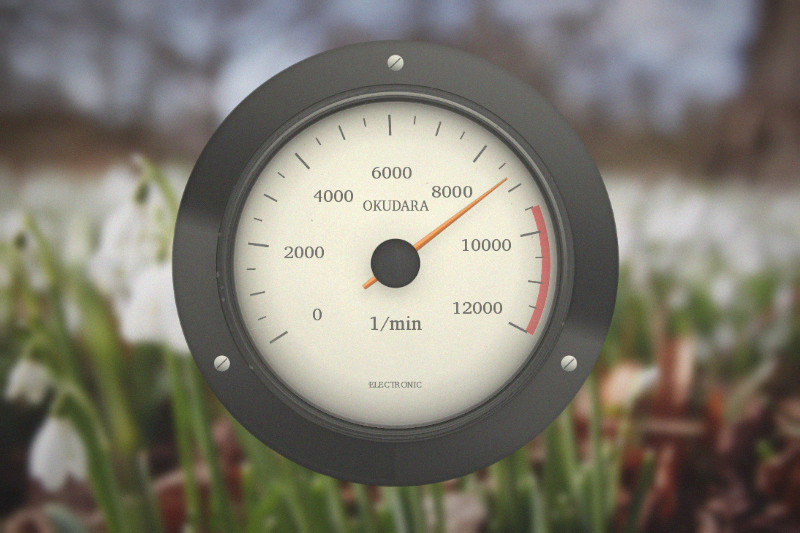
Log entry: 8750 rpm
